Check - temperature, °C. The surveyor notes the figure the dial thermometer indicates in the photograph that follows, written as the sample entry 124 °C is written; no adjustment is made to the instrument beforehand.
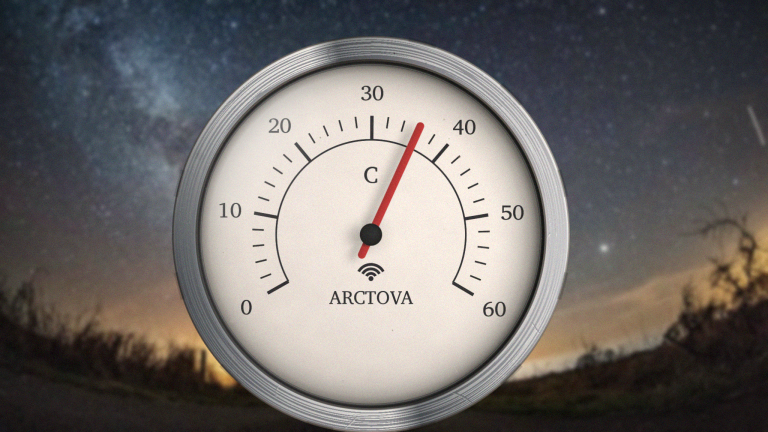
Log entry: 36 °C
